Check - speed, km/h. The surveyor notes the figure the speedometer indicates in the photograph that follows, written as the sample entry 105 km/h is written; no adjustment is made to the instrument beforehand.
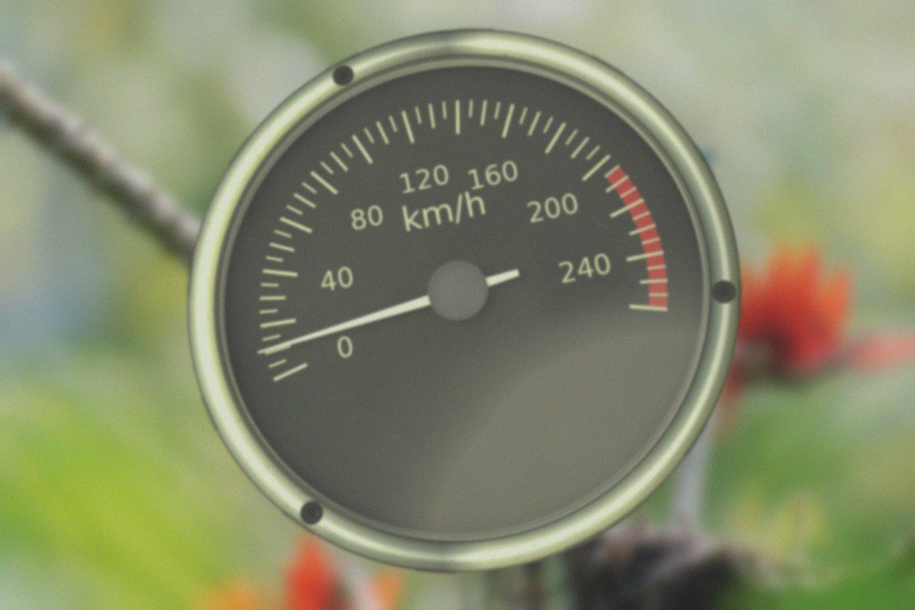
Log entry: 10 km/h
